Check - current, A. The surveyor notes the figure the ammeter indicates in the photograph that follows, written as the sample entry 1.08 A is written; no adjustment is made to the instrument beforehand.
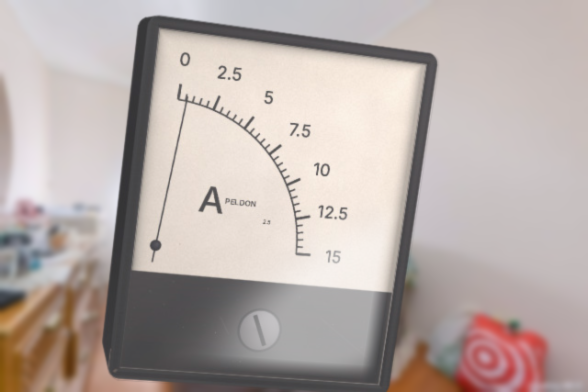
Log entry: 0.5 A
